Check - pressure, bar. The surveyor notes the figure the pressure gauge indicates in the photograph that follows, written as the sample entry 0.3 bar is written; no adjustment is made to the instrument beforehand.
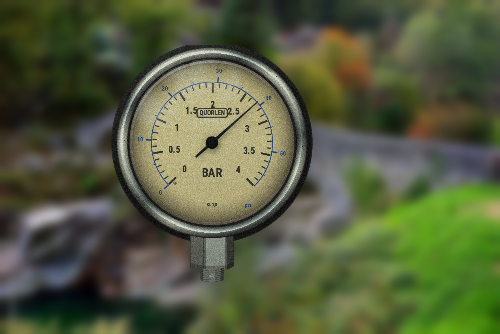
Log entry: 2.7 bar
